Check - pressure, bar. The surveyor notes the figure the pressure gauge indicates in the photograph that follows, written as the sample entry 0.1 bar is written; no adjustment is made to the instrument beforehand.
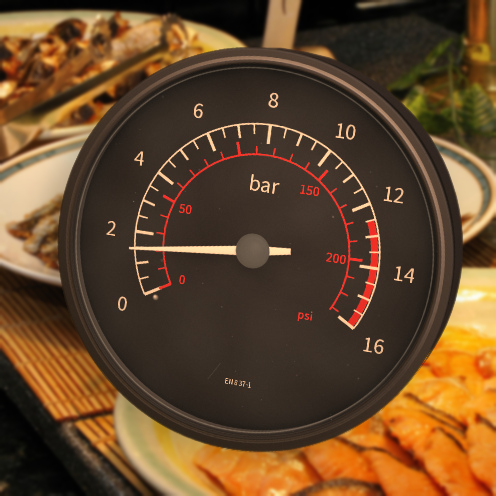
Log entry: 1.5 bar
